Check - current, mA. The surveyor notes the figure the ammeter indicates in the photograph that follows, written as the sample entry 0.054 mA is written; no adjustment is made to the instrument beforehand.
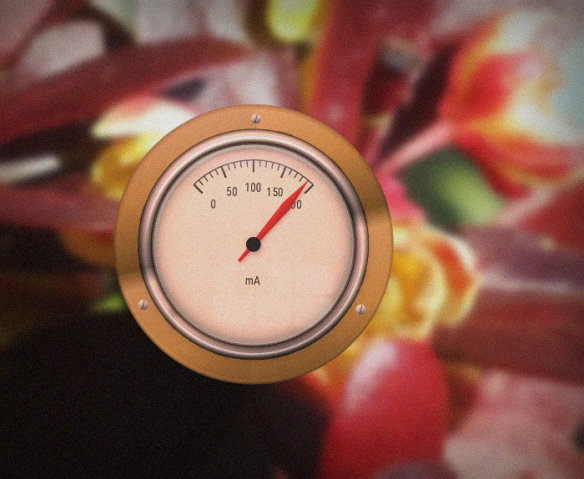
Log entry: 190 mA
